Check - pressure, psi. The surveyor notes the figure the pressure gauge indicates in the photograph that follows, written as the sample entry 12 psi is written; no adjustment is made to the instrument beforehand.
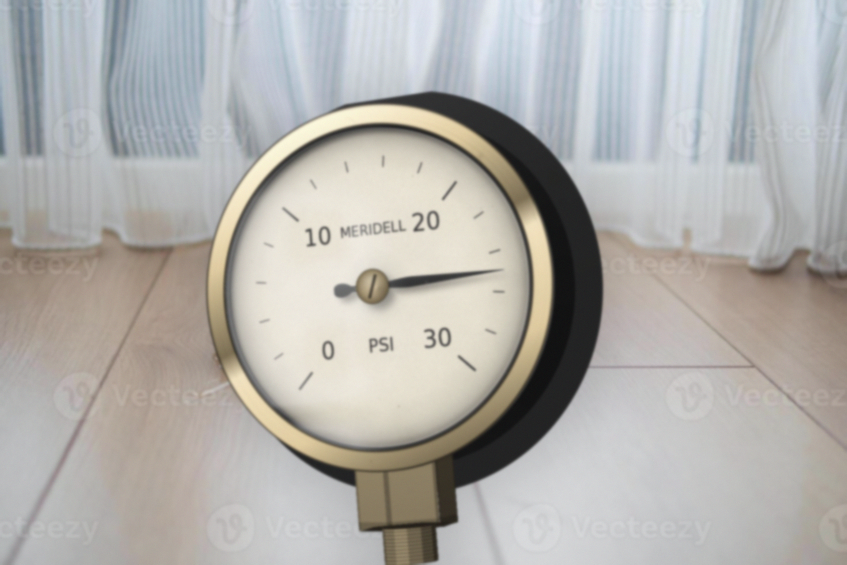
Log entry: 25 psi
